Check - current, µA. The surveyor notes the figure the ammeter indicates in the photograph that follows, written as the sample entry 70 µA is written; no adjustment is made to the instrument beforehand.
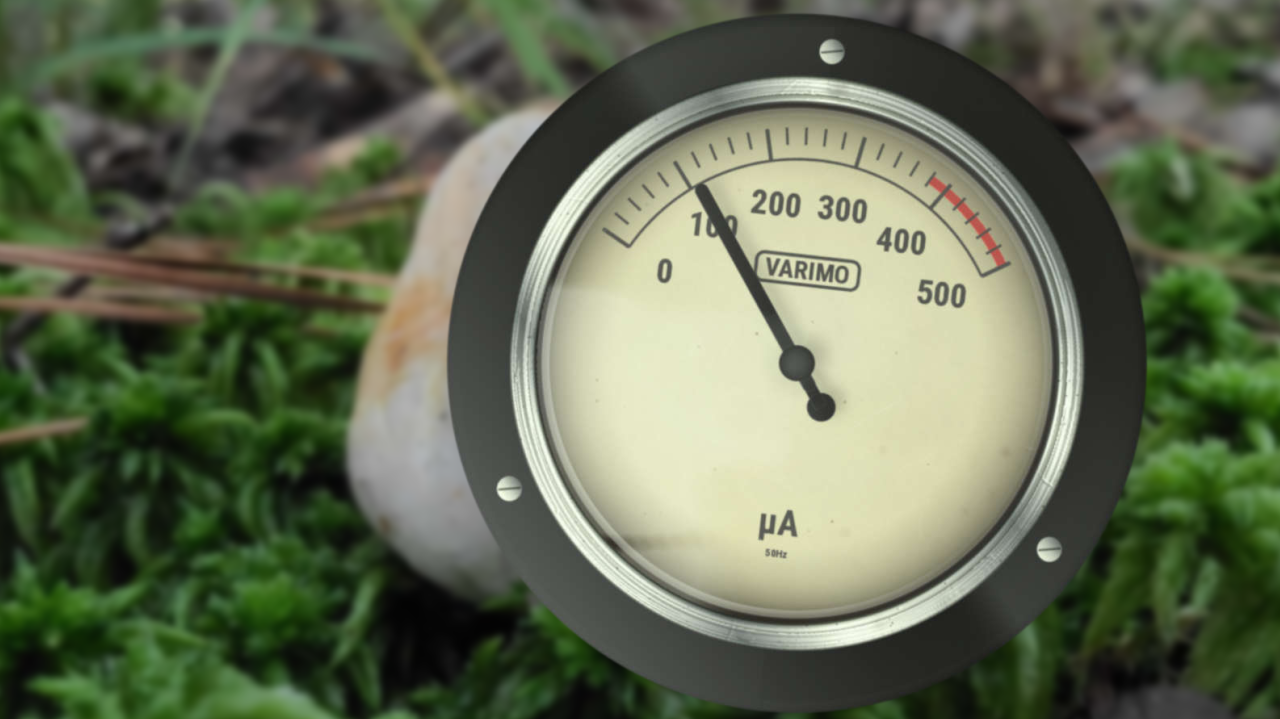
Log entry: 110 µA
